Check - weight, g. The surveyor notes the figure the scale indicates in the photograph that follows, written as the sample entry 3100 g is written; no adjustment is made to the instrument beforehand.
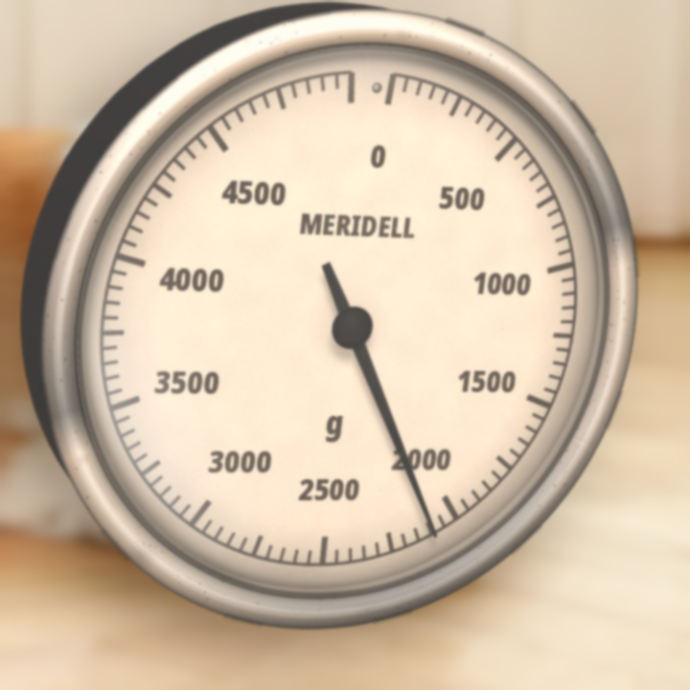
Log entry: 2100 g
